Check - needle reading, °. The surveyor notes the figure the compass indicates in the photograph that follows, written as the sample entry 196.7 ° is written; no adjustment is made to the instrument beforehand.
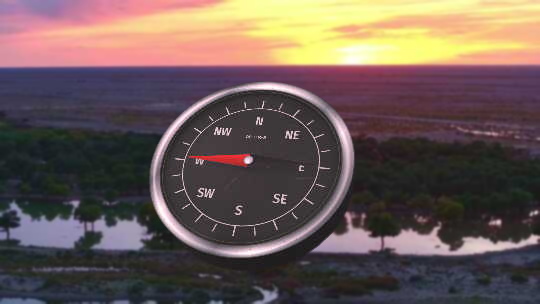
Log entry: 270 °
